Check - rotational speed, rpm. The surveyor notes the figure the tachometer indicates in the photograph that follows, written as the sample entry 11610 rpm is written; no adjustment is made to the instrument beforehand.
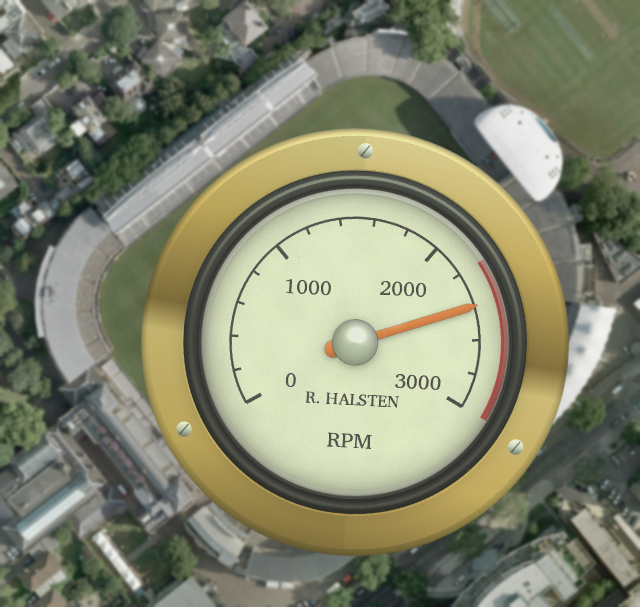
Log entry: 2400 rpm
